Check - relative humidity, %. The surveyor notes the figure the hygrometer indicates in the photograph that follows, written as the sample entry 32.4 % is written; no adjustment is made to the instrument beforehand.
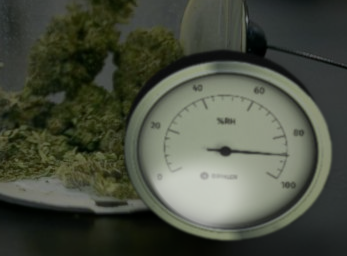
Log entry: 88 %
